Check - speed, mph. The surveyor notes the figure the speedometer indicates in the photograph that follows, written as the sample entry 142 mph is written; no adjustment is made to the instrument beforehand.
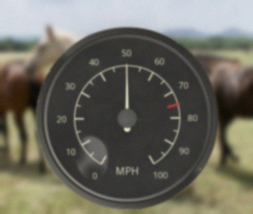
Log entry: 50 mph
